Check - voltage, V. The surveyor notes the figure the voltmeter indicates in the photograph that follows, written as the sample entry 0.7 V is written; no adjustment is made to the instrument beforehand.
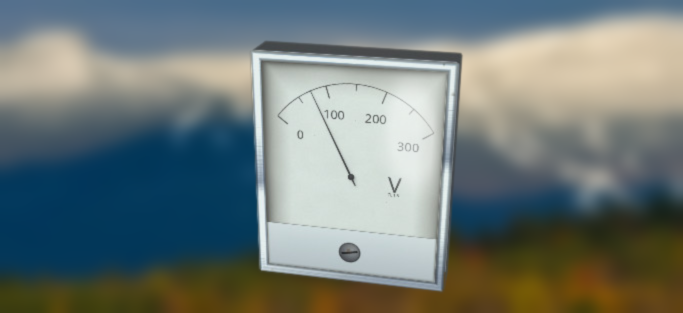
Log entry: 75 V
